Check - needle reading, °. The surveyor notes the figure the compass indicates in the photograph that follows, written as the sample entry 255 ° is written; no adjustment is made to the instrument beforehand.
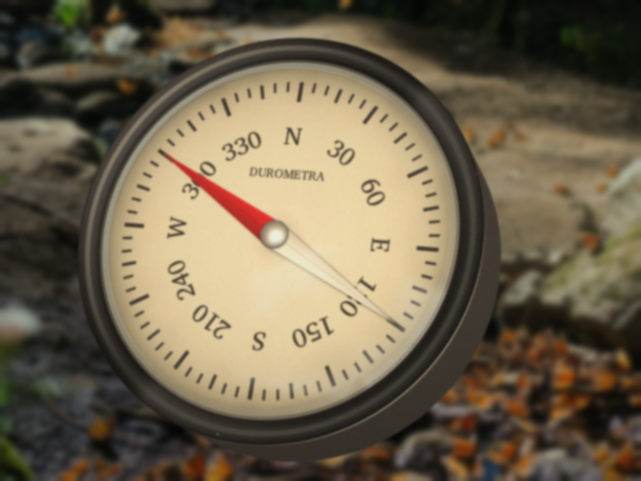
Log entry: 300 °
